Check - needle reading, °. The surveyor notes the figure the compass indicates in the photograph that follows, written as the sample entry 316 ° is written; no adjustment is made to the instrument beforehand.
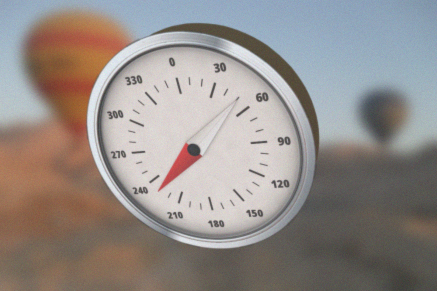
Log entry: 230 °
